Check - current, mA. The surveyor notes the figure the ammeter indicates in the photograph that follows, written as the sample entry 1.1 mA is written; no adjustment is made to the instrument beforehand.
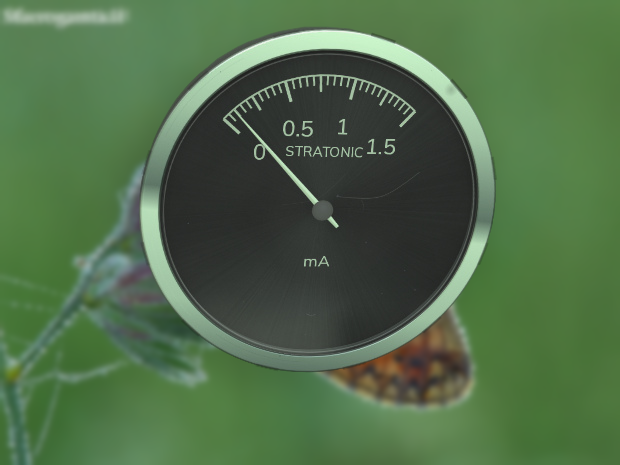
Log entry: 0.1 mA
